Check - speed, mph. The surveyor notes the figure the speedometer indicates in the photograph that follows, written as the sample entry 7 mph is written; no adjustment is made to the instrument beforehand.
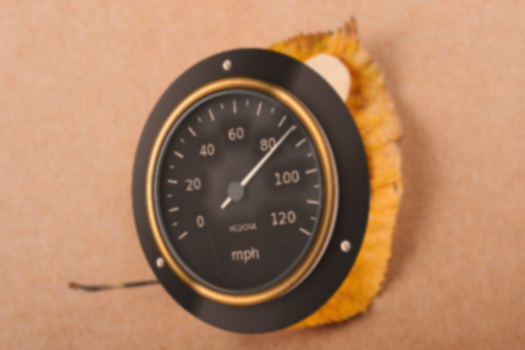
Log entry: 85 mph
